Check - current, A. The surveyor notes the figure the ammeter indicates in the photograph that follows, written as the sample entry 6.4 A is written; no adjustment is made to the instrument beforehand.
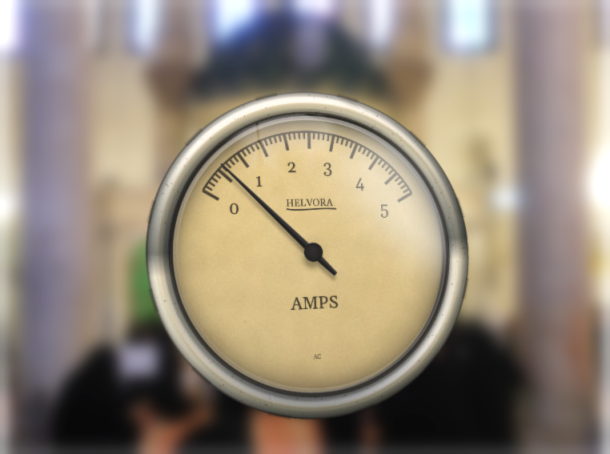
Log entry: 0.6 A
